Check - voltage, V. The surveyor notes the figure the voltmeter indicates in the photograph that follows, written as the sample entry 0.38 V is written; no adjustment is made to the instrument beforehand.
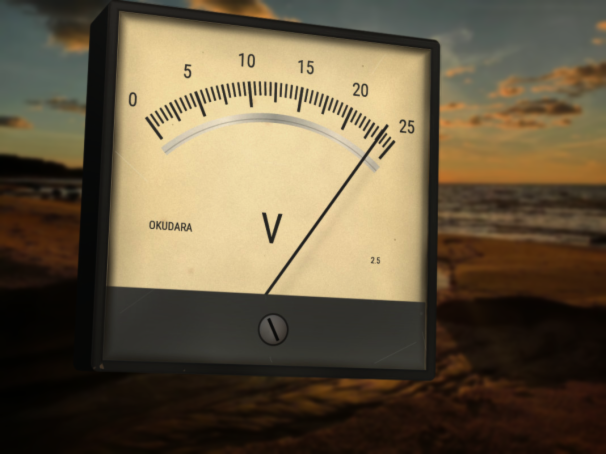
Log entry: 23.5 V
